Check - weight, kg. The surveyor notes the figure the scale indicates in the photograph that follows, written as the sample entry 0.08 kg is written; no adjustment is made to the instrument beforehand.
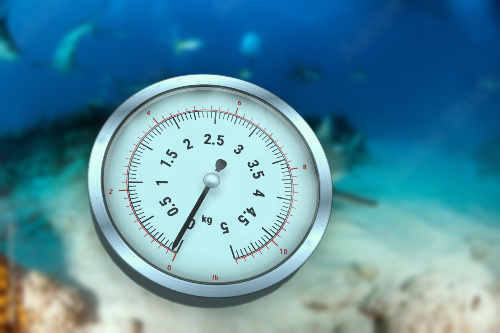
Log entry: 0.05 kg
